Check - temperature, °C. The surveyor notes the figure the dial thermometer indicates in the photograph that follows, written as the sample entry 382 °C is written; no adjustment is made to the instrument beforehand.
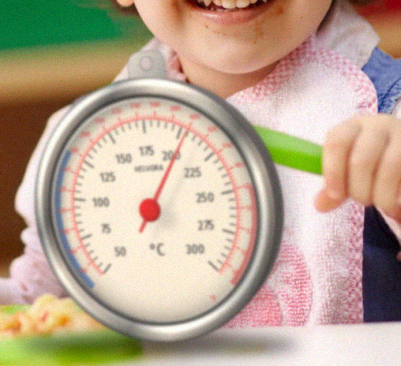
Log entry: 205 °C
